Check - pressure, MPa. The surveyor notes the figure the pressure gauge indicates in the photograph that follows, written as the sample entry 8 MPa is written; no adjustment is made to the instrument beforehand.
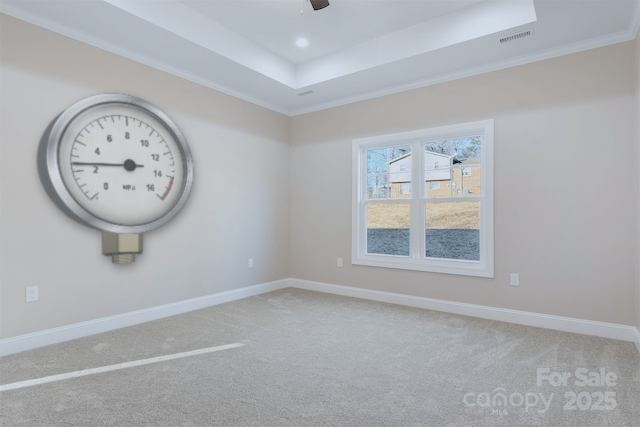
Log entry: 2.5 MPa
